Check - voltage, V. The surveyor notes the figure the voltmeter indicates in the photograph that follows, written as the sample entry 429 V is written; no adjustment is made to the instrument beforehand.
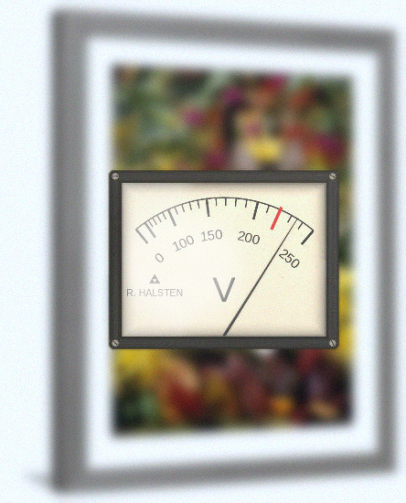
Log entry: 235 V
